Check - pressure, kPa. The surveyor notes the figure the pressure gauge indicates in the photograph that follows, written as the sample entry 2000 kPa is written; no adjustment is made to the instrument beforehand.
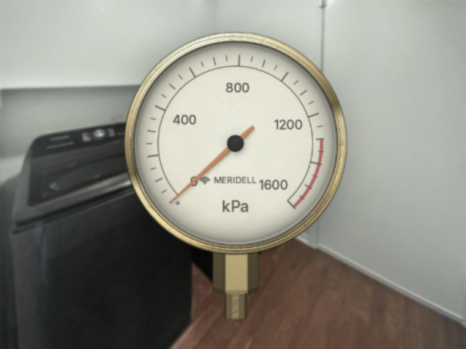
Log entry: 0 kPa
